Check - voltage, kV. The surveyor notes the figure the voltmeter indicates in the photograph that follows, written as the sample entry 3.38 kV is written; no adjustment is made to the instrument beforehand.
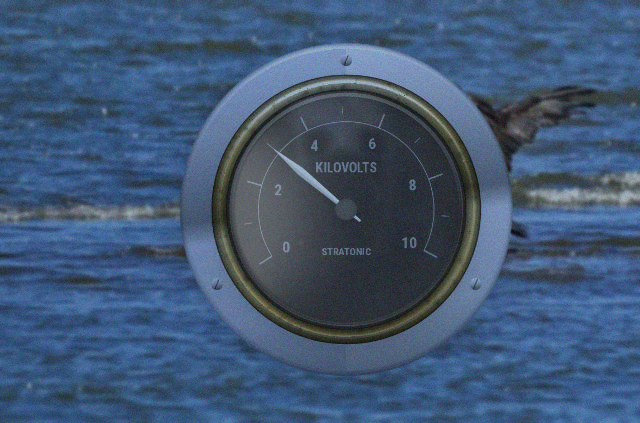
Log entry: 3 kV
